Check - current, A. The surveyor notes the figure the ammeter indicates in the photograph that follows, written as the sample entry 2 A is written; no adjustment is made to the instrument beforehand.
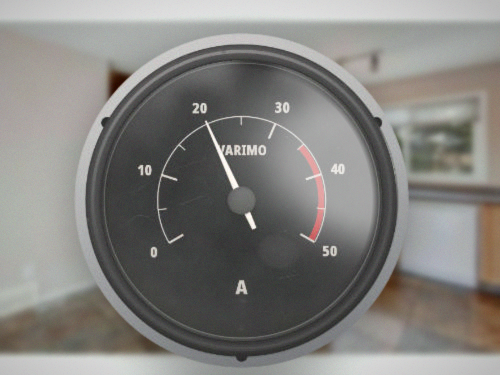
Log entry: 20 A
